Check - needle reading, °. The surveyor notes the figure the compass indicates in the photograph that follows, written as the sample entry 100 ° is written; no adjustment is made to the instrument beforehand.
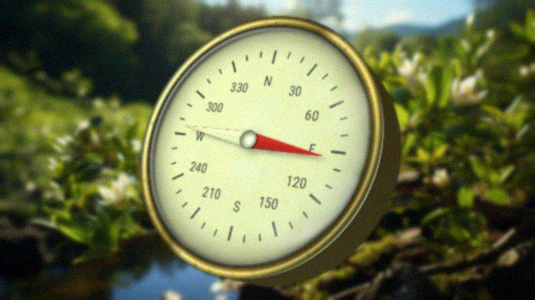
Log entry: 95 °
